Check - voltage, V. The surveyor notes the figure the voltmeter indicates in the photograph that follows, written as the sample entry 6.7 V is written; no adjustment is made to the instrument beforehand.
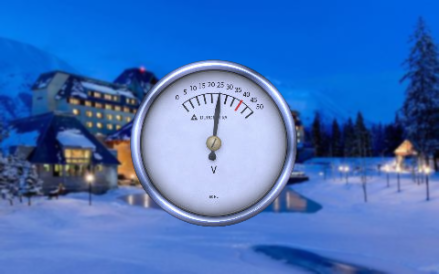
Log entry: 25 V
